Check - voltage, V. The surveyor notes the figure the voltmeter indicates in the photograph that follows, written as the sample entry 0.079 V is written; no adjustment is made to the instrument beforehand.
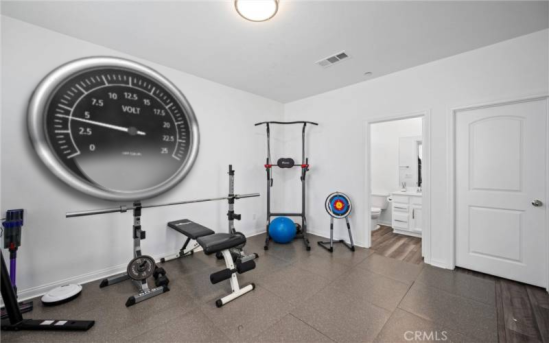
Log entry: 4 V
